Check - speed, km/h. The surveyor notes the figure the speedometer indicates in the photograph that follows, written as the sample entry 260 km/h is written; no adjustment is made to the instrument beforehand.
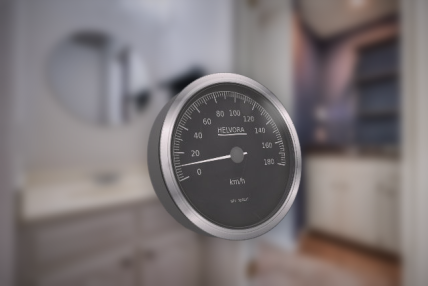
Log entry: 10 km/h
